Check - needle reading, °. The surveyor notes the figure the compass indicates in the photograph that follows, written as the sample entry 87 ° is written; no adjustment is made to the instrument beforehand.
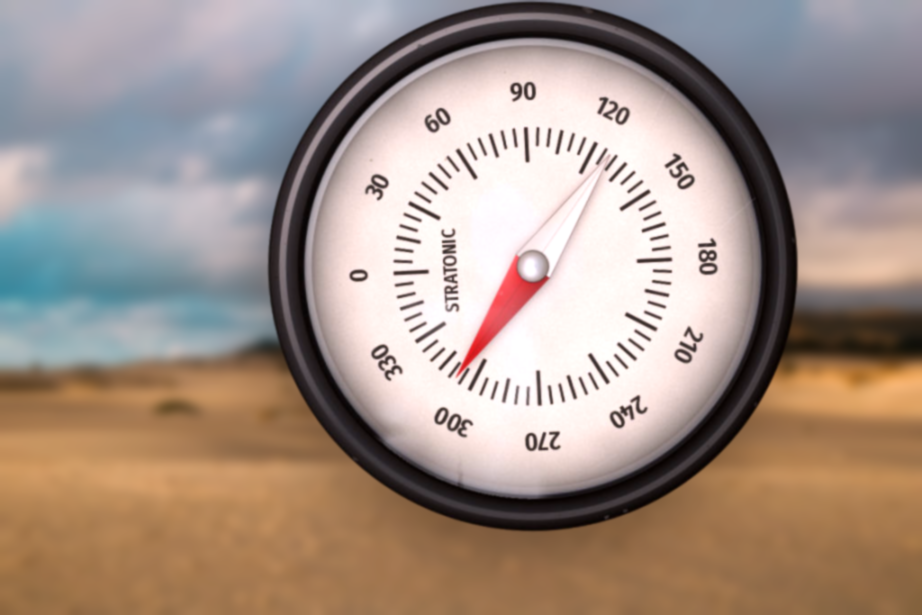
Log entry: 307.5 °
